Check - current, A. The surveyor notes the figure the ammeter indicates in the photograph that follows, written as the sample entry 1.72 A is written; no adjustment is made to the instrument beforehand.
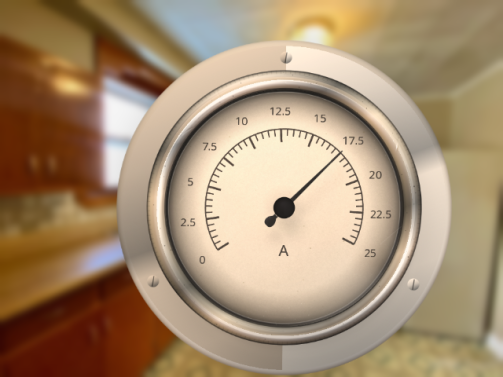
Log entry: 17.5 A
